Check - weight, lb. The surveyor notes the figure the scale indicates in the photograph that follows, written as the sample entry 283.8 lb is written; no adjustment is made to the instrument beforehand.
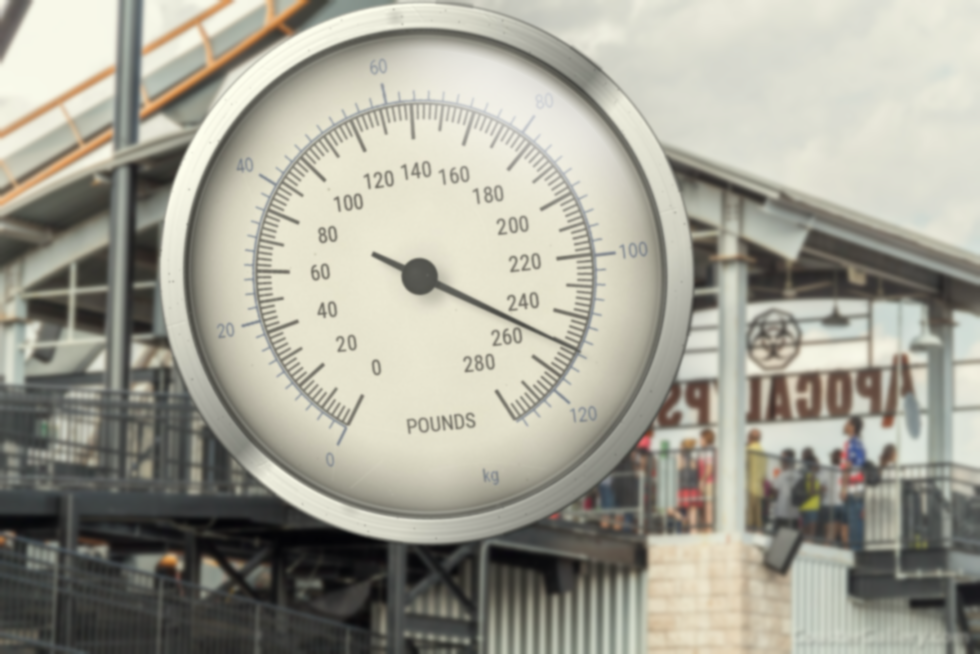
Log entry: 250 lb
